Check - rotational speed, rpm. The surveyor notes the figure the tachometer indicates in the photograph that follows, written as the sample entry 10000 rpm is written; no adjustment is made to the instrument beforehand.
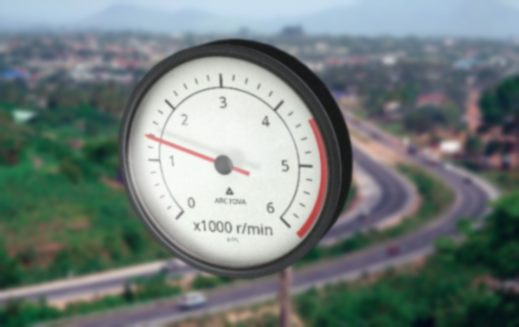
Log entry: 1400 rpm
